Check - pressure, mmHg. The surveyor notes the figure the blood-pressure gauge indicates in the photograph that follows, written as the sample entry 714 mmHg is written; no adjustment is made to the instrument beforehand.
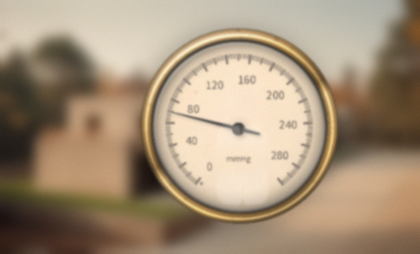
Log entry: 70 mmHg
